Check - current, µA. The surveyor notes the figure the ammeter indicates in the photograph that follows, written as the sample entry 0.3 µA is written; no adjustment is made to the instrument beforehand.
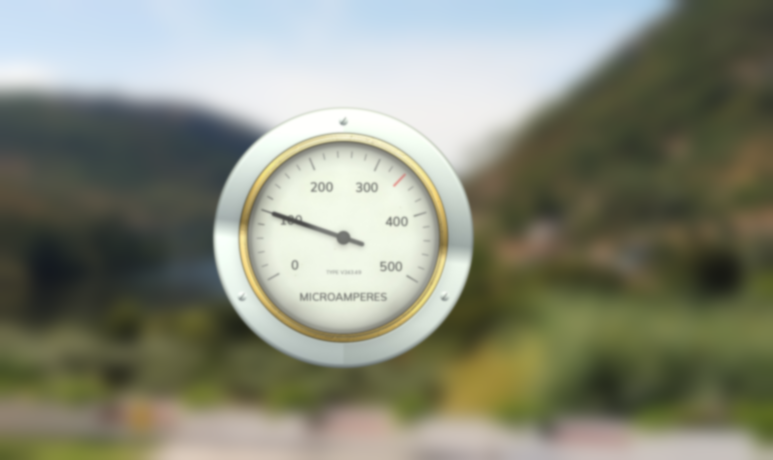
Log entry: 100 µA
